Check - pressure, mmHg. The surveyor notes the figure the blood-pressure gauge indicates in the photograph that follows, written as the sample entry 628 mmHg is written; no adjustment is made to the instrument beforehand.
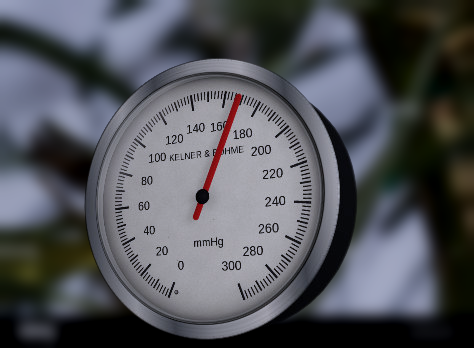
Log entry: 170 mmHg
